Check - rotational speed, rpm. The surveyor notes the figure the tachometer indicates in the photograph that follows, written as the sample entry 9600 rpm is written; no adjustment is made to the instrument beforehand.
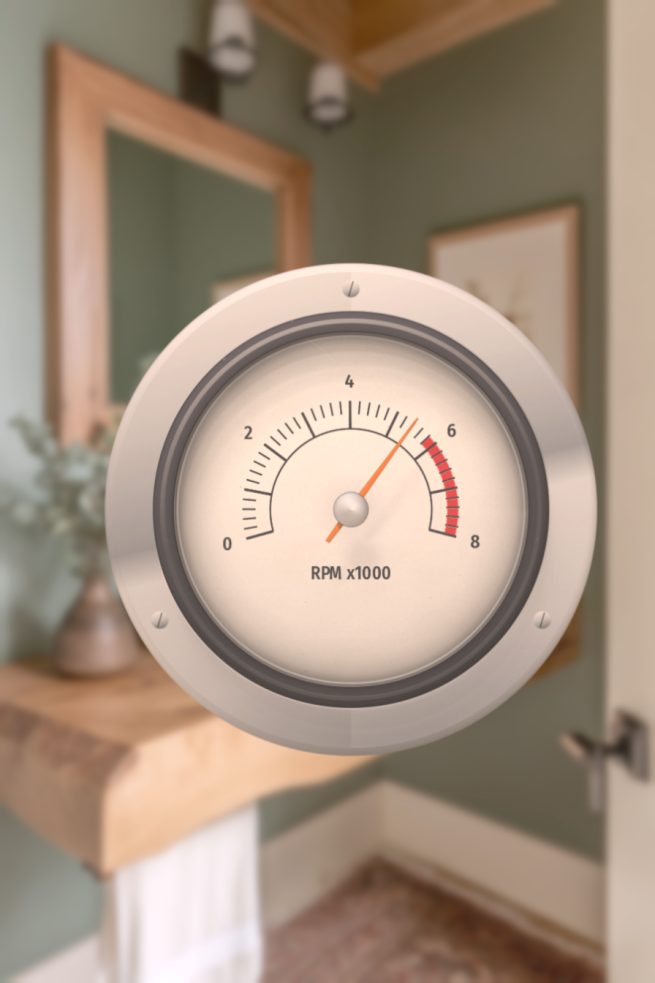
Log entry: 5400 rpm
